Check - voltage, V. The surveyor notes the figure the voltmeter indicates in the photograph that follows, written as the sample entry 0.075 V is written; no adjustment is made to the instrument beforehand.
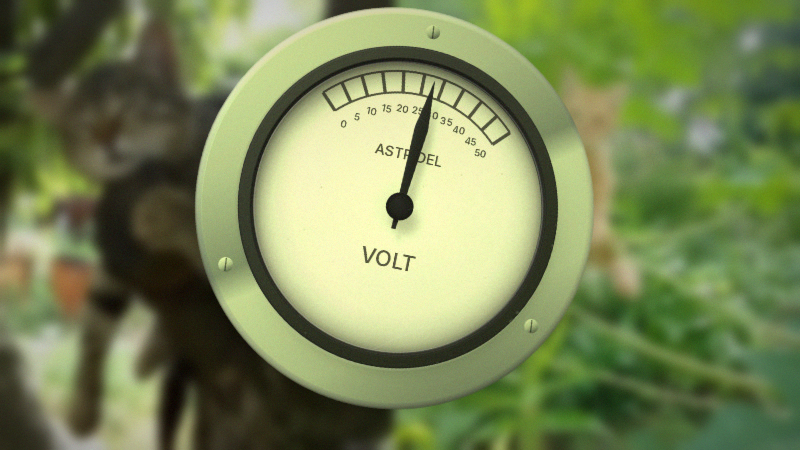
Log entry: 27.5 V
